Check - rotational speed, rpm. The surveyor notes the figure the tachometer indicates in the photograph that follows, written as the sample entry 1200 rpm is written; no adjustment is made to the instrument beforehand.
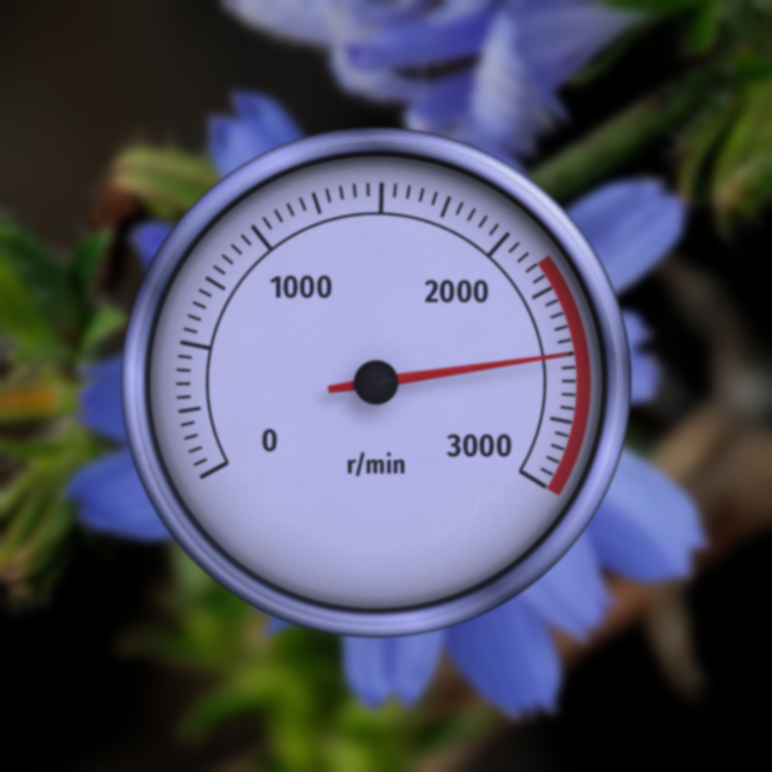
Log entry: 2500 rpm
